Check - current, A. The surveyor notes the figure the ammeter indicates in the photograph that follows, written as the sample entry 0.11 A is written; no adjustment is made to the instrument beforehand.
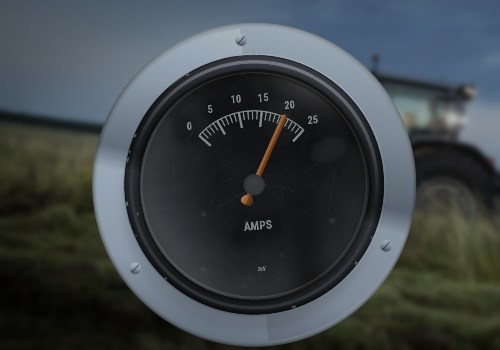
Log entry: 20 A
